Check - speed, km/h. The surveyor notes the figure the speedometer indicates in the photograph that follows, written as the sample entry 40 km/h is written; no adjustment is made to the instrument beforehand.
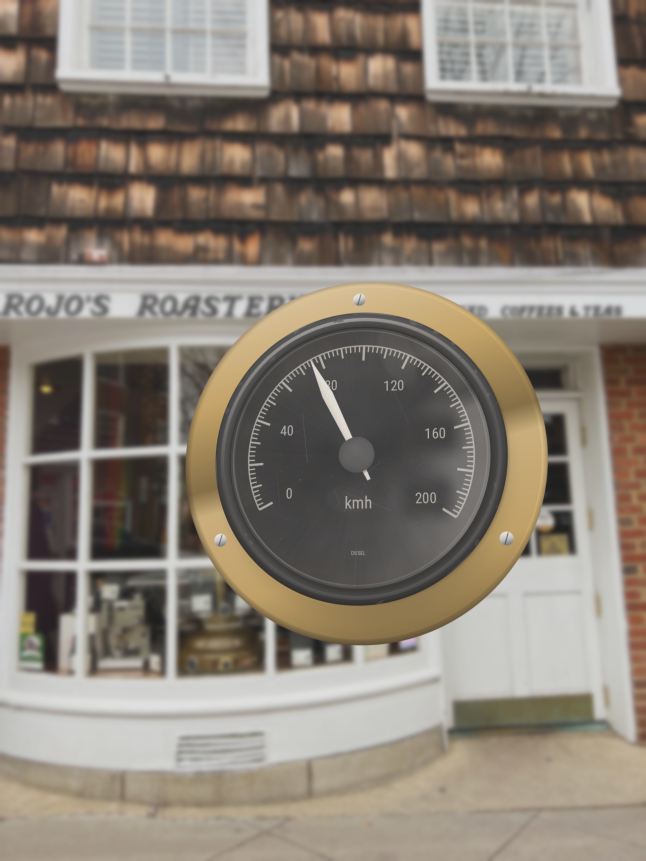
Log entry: 76 km/h
